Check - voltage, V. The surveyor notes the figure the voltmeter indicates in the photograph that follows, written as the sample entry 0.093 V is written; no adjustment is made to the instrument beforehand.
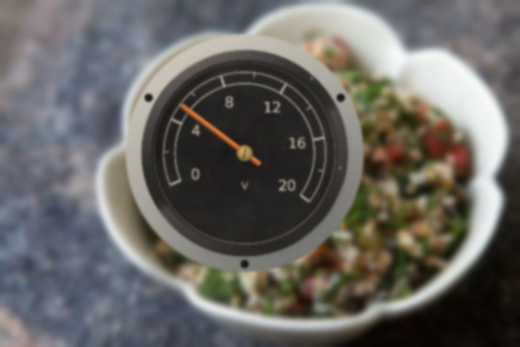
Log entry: 5 V
